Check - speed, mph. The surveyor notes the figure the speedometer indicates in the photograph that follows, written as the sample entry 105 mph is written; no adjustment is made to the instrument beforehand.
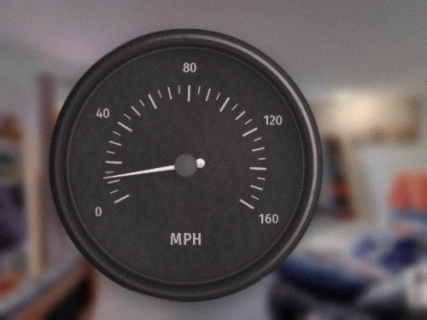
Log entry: 12.5 mph
